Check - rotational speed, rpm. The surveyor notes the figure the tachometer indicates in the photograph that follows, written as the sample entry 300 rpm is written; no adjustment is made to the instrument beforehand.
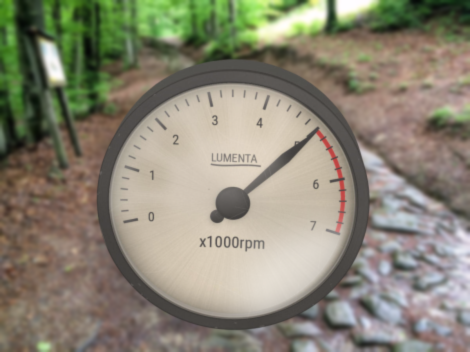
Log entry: 5000 rpm
